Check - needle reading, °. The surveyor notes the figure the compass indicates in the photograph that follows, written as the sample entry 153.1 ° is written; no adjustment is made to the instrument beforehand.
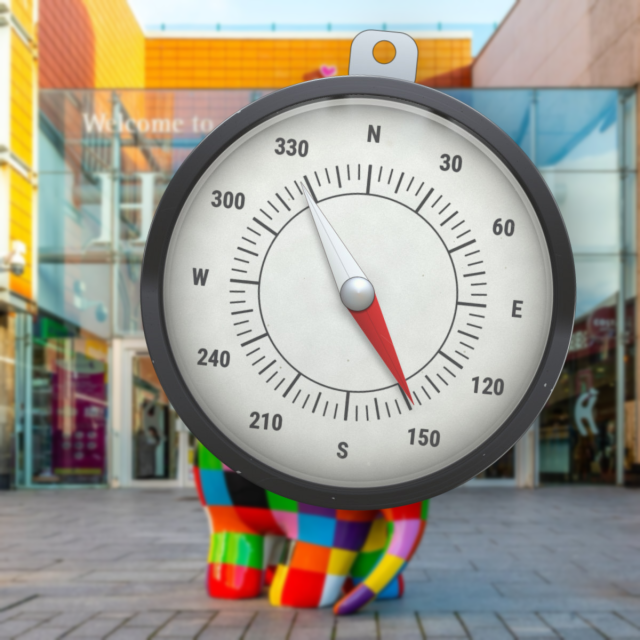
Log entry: 147.5 °
